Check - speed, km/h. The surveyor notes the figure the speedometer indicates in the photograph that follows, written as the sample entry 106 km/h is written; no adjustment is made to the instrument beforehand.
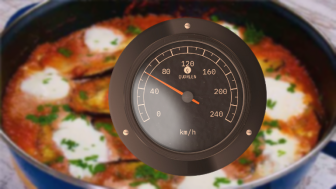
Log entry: 60 km/h
